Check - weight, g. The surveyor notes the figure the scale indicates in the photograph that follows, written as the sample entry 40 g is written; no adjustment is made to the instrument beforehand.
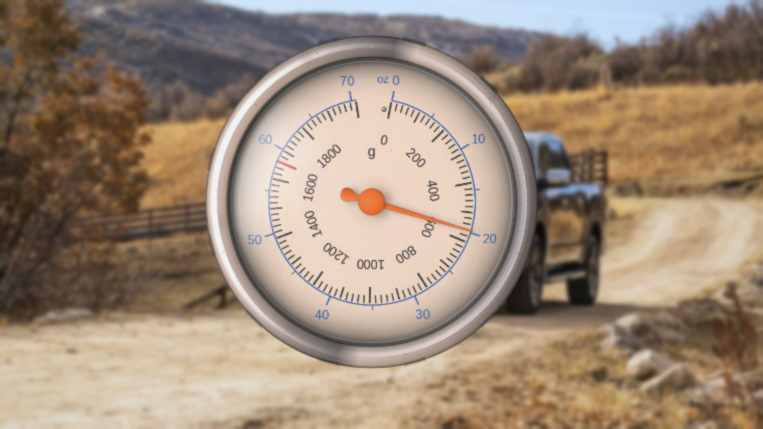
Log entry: 560 g
